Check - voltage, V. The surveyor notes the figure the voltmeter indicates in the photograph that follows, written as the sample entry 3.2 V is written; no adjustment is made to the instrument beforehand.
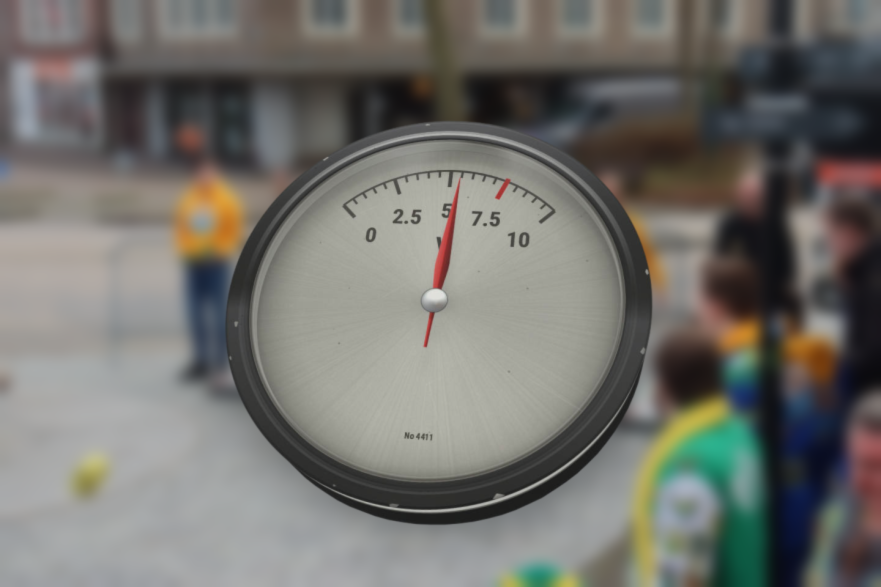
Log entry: 5.5 V
